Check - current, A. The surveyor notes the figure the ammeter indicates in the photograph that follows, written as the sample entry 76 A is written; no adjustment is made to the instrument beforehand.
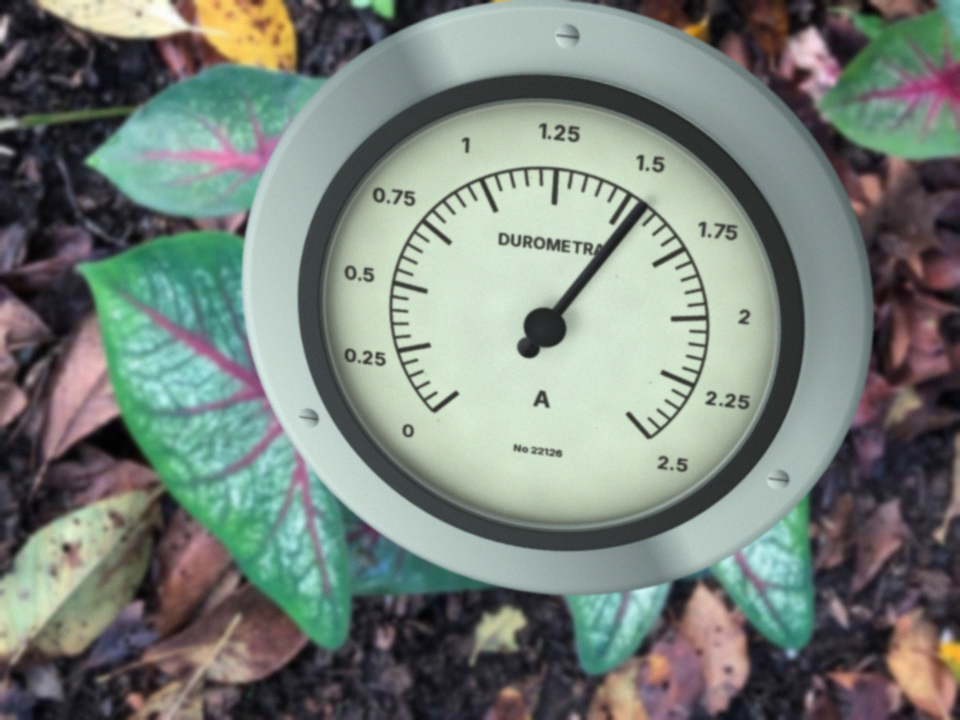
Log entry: 1.55 A
